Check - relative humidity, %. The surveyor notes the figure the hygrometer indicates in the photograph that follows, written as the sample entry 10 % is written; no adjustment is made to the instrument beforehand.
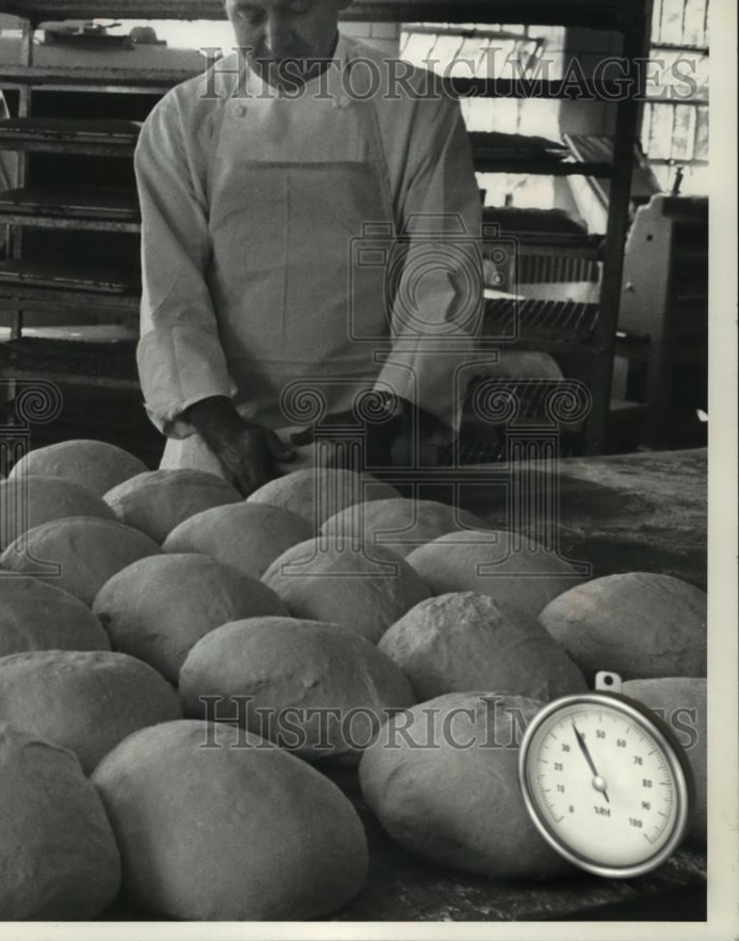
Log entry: 40 %
